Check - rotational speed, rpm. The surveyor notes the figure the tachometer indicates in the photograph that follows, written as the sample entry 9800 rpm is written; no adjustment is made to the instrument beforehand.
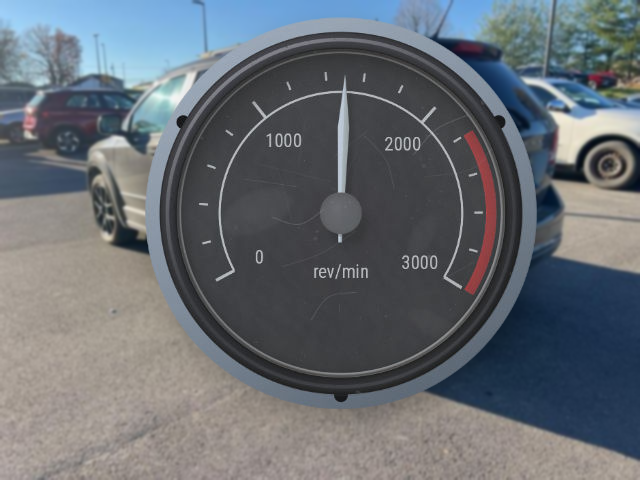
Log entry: 1500 rpm
